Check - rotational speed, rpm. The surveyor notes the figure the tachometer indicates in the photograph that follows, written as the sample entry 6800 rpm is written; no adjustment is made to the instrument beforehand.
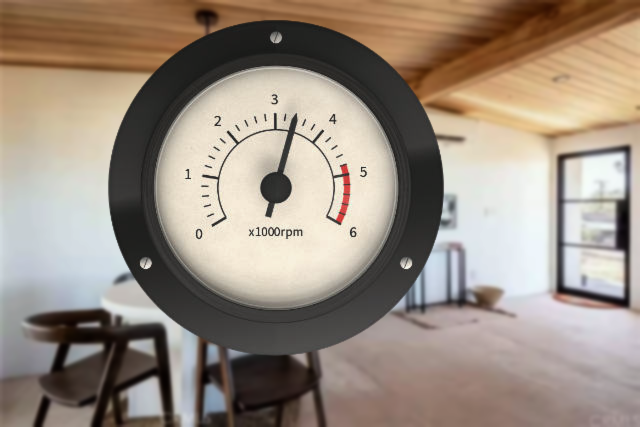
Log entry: 3400 rpm
